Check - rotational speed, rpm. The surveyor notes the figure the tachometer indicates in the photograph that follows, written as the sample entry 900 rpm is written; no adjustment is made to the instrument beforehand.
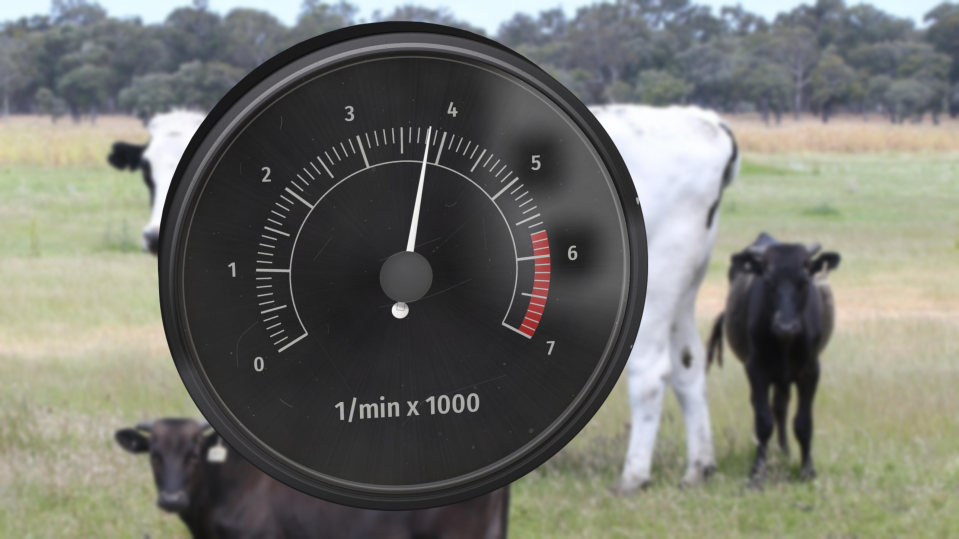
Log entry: 3800 rpm
